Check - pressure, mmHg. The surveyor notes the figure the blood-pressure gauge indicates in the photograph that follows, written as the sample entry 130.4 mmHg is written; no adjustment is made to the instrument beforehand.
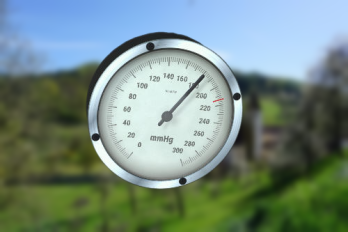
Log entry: 180 mmHg
